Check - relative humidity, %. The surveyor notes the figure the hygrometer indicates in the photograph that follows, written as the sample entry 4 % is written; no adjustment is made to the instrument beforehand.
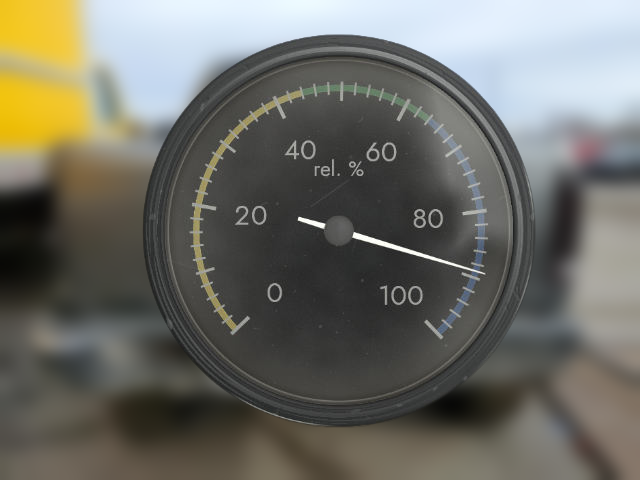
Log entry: 89 %
